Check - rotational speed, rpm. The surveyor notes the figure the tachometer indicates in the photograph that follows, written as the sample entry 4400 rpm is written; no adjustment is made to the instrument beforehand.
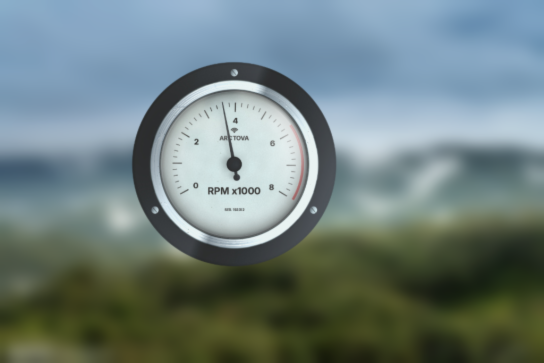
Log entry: 3600 rpm
